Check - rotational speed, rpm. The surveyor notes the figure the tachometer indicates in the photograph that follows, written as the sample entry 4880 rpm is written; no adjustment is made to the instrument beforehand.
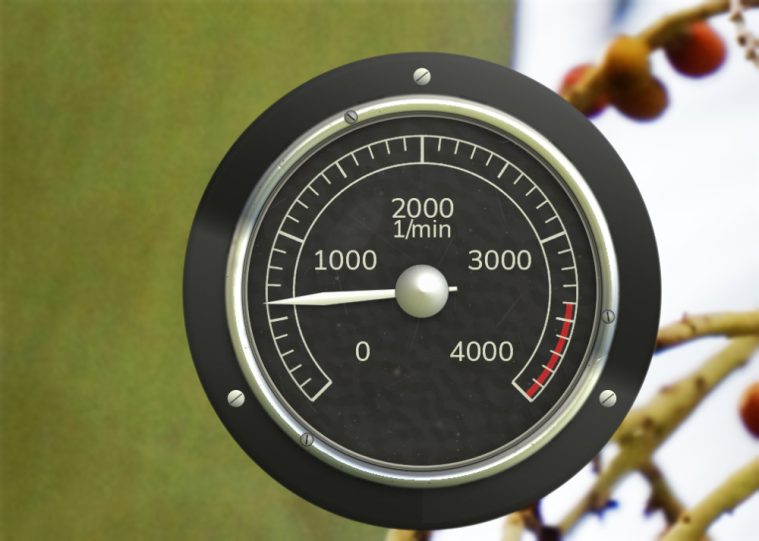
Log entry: 600 rpm
